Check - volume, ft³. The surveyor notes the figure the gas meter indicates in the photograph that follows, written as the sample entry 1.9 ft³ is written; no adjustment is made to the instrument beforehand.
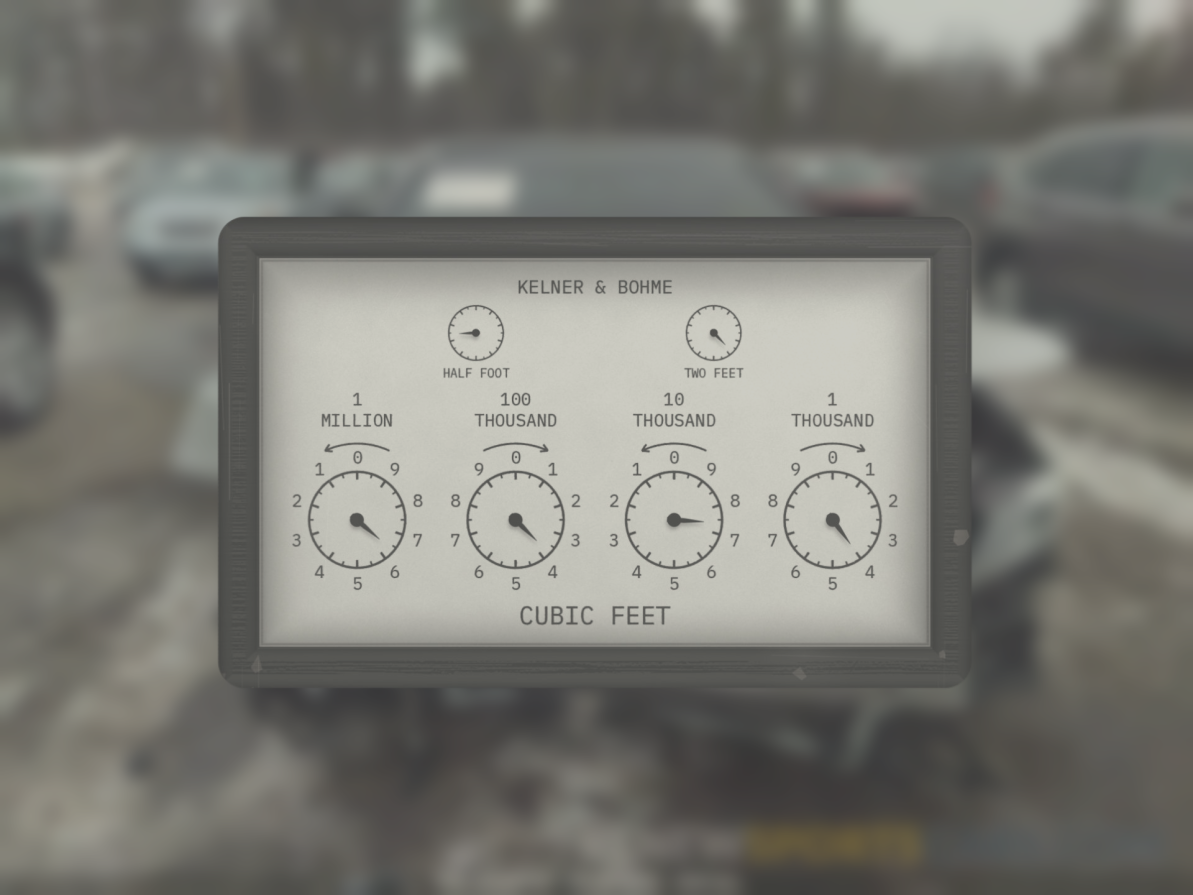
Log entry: 637400 ft³
